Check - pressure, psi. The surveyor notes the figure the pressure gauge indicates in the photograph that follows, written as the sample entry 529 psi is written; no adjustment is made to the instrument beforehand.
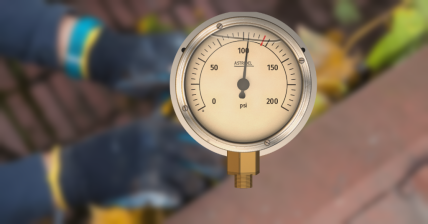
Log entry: 105 psi
